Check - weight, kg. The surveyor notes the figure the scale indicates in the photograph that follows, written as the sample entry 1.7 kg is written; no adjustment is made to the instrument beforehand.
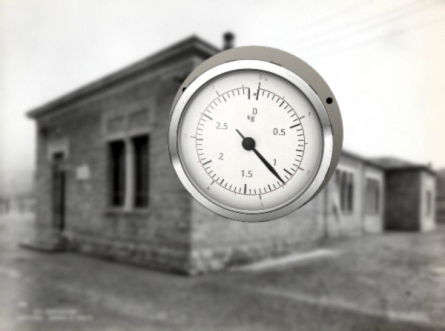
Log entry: 1.1 kg
